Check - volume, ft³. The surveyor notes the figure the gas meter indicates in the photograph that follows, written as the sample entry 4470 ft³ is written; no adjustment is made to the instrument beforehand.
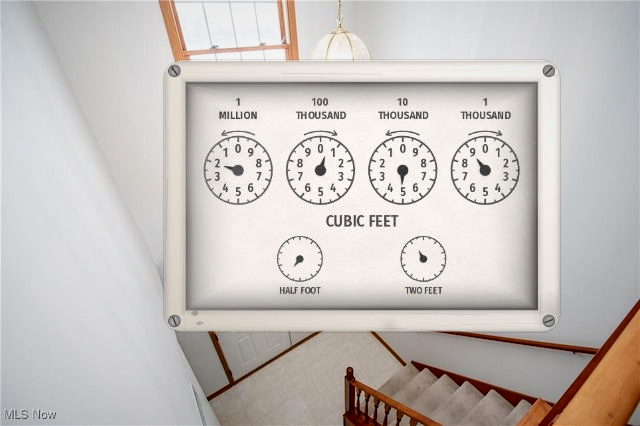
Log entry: 204900 ft³
